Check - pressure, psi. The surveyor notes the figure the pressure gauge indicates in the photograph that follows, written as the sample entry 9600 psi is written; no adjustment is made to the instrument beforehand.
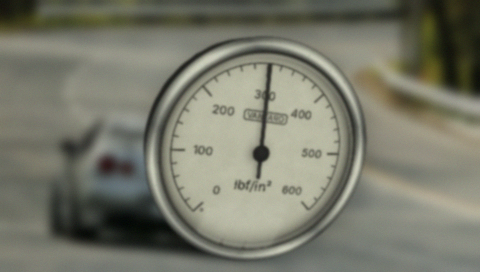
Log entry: 300 psi
